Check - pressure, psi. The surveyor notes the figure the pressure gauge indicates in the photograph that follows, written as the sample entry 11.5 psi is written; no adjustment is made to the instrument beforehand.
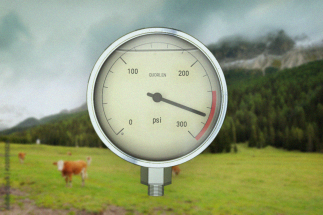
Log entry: 270 psi
